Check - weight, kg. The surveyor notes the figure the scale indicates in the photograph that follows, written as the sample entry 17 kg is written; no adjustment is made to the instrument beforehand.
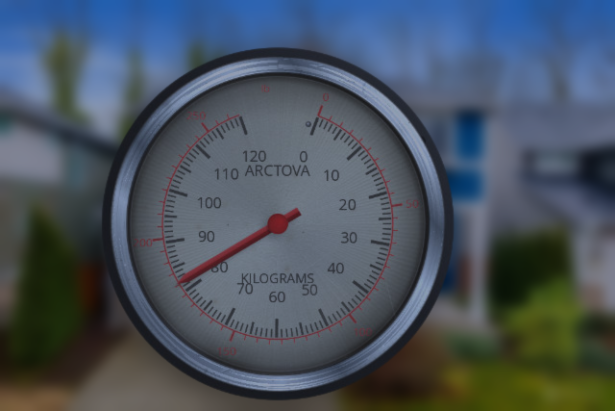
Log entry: 82 kg
